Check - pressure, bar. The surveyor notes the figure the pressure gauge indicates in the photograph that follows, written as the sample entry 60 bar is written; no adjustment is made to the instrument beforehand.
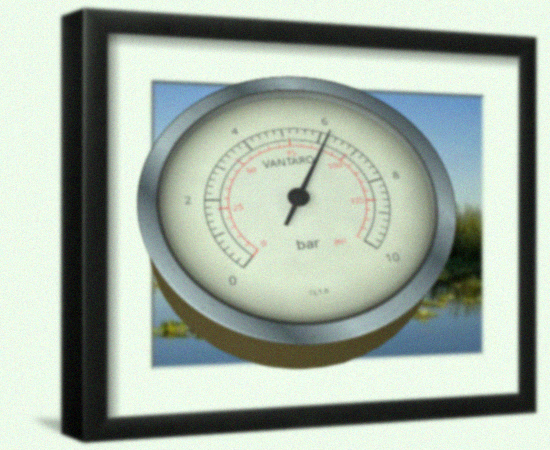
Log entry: 6.2 bar
